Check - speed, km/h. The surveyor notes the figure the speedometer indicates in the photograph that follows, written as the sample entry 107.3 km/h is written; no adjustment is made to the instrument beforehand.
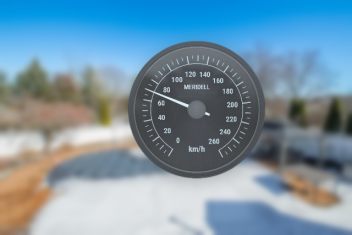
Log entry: 70 km/h
